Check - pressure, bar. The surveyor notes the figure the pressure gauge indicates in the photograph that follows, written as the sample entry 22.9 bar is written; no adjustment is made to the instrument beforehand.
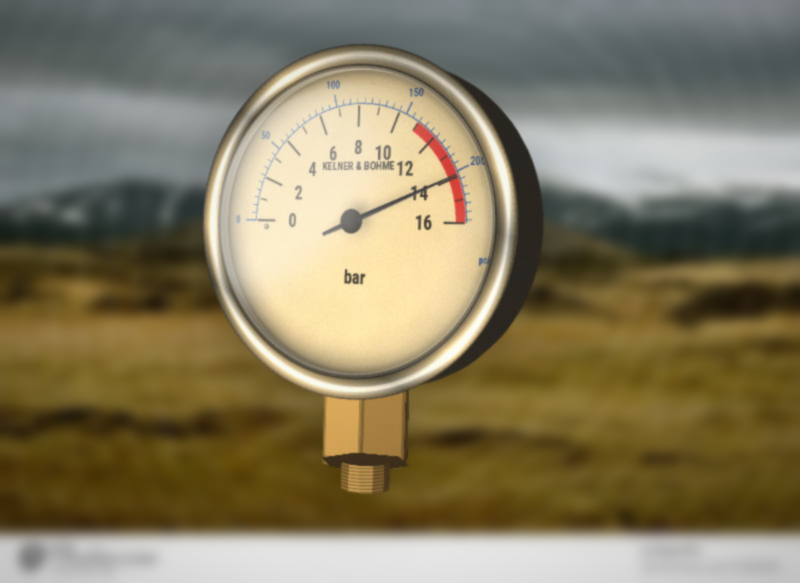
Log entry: 14 bar
